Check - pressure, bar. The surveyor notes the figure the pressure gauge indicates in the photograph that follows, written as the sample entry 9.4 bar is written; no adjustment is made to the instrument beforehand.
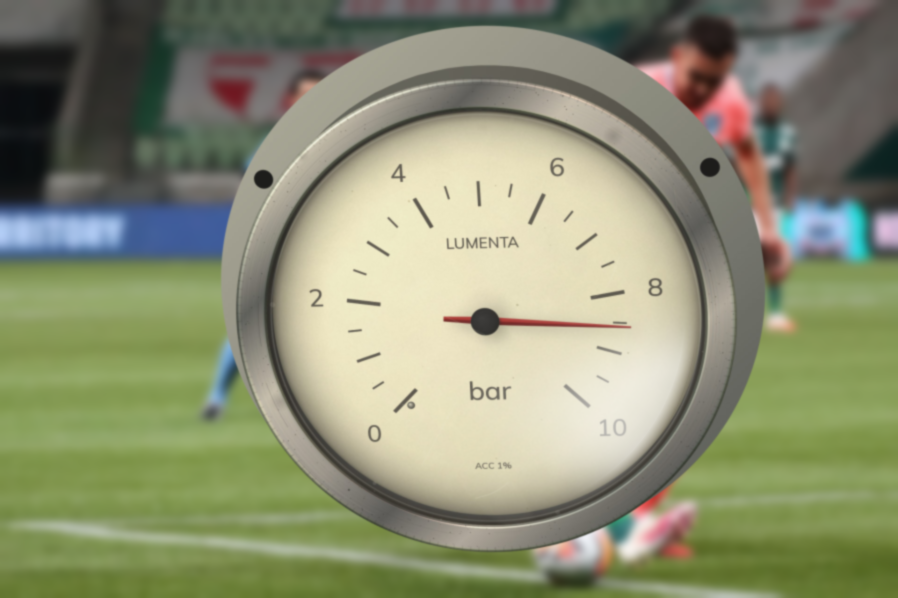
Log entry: 8.5 bar
